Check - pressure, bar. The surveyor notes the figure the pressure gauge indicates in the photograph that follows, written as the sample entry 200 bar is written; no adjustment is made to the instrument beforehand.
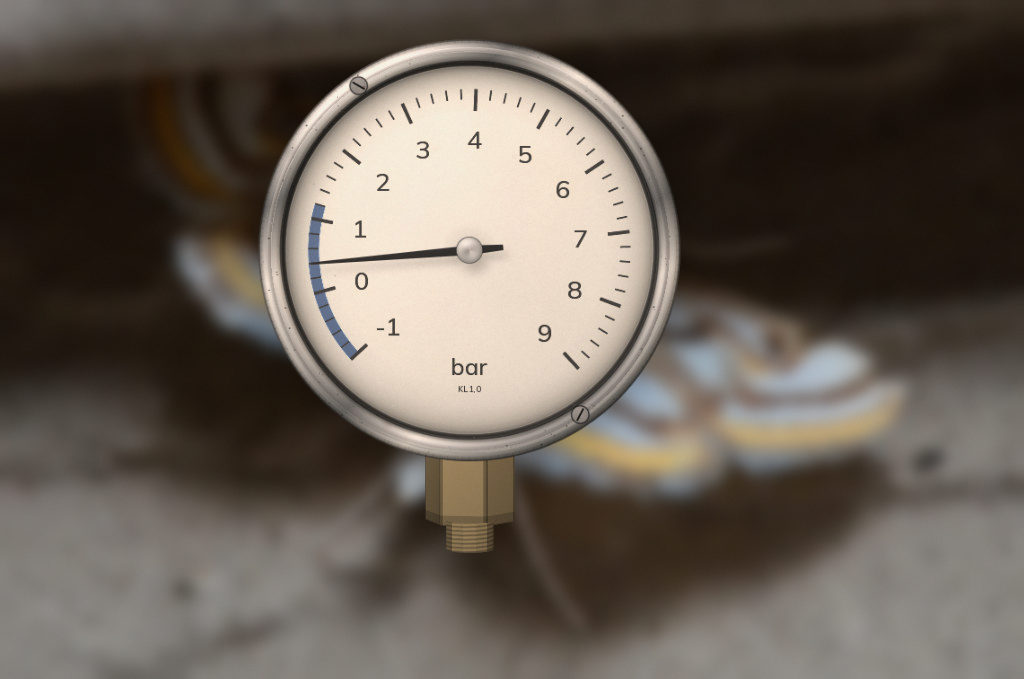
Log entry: 0.4 bar
